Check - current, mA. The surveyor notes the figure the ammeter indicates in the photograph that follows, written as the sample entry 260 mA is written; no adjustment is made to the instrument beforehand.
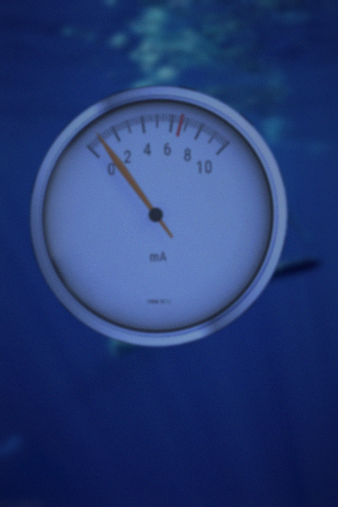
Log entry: 1 mA
